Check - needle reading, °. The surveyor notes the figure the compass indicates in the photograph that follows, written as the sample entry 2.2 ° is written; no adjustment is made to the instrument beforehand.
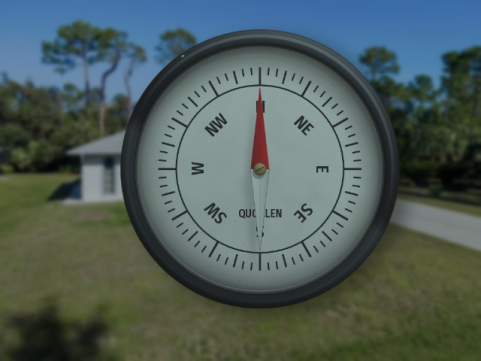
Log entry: 0 °
